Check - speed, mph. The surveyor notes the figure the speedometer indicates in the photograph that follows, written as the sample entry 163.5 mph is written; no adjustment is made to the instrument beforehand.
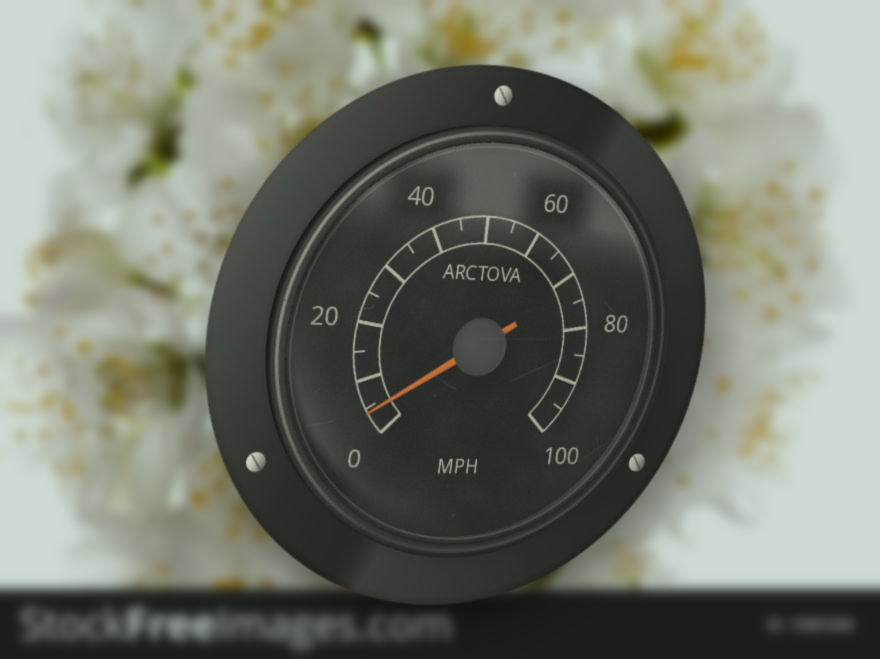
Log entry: 5 mph
